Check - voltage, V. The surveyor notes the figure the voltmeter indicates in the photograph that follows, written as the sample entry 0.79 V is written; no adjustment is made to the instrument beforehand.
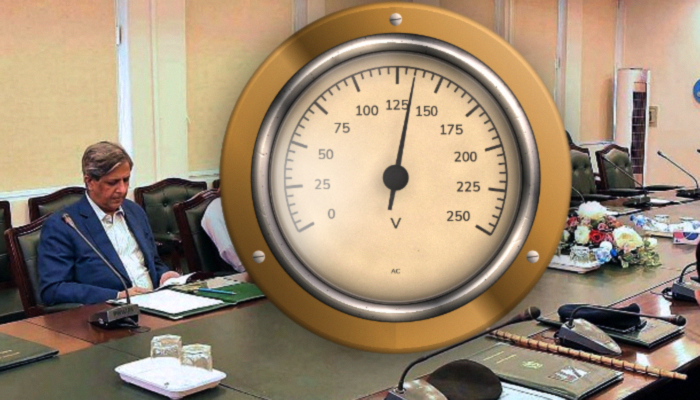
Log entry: 135 V
